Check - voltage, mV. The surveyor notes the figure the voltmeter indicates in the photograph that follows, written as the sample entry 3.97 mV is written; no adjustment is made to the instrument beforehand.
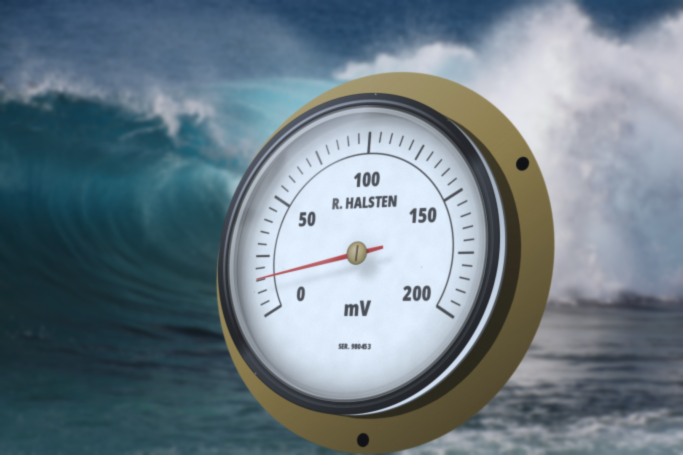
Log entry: 15 mV
